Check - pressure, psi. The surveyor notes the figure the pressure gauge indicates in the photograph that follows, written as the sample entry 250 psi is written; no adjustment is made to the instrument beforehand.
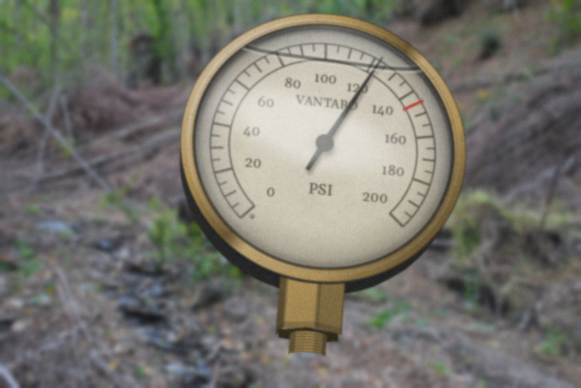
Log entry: 122.5 psi
